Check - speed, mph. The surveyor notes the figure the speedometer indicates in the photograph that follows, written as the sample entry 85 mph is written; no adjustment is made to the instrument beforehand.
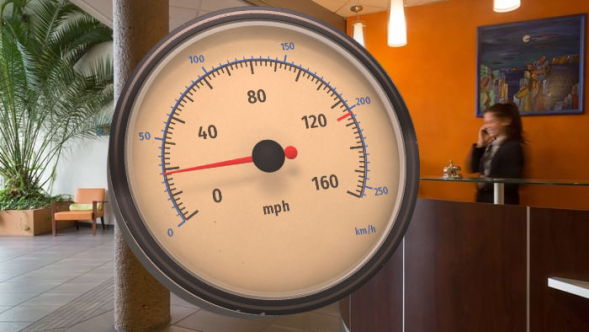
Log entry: 18 mph
